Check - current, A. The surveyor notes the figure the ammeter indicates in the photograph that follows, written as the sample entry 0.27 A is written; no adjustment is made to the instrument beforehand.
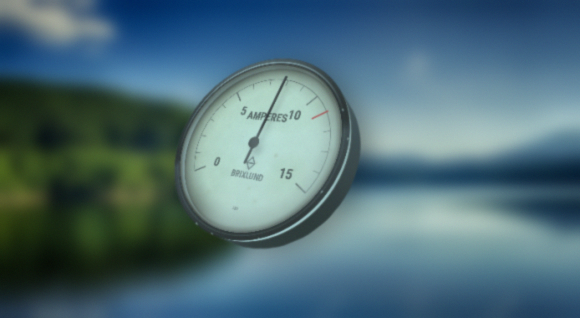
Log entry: 8 A
